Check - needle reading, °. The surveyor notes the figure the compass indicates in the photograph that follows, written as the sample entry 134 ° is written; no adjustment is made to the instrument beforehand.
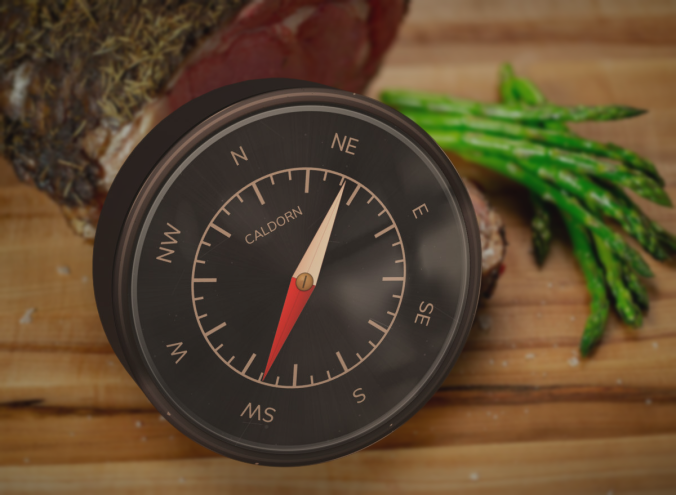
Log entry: 230 °
